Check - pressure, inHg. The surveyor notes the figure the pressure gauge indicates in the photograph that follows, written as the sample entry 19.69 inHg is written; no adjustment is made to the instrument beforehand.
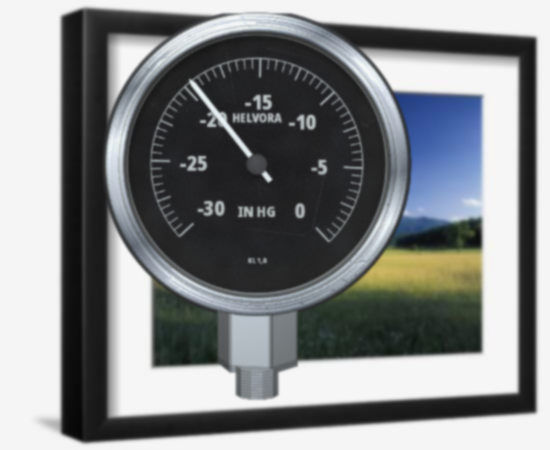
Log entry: -19.5 inHg
